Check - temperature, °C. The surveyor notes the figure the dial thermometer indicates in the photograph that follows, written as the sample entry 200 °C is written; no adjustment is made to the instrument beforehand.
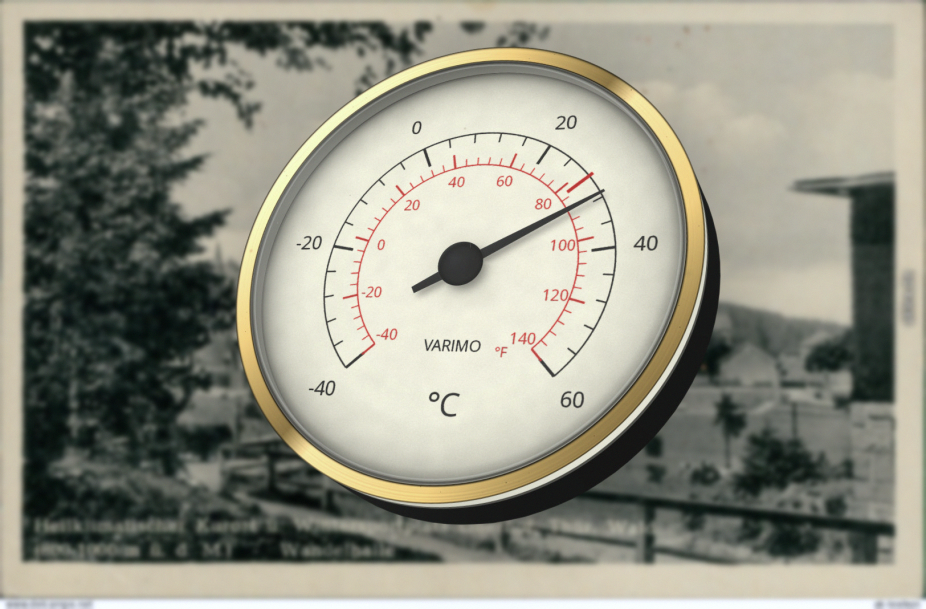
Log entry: 32 °C
